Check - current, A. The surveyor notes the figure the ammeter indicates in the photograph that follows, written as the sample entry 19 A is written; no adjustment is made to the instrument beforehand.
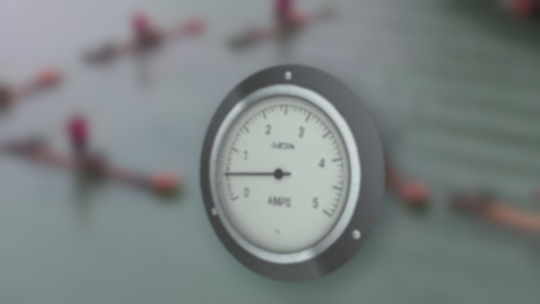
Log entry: 0.5 A
